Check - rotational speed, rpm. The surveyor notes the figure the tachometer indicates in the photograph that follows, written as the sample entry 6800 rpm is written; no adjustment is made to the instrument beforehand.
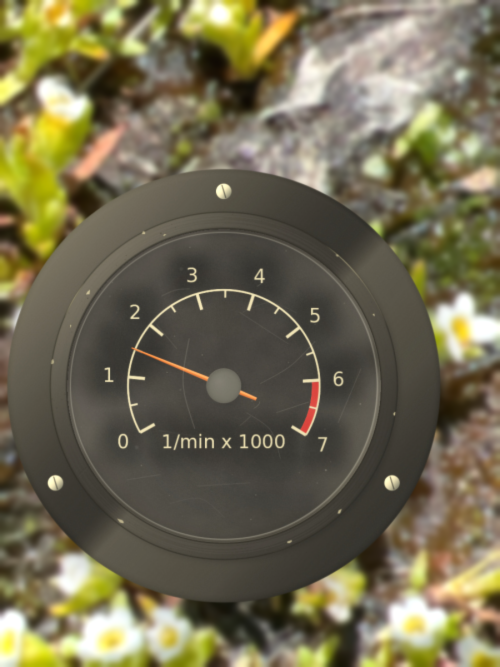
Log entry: 1500 rpm
